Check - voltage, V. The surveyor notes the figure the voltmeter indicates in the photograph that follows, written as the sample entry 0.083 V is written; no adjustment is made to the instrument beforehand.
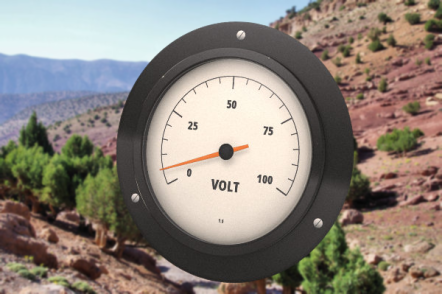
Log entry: 5 V
